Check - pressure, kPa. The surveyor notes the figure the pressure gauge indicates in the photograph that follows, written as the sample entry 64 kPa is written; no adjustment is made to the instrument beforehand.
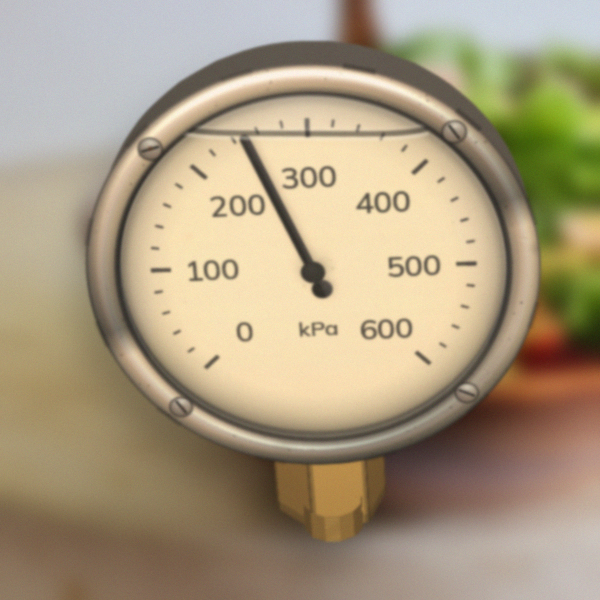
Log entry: 250 kPa
